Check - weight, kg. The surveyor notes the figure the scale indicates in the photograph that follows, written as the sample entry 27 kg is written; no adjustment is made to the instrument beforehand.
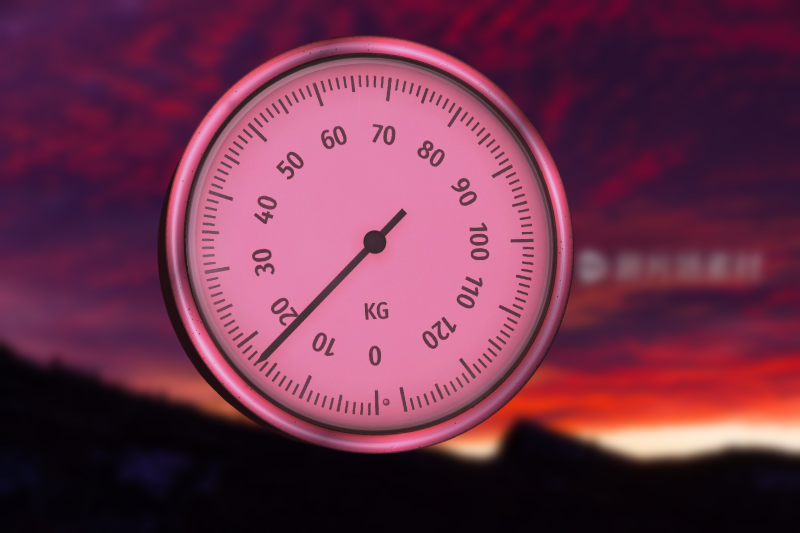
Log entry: 17 kg
